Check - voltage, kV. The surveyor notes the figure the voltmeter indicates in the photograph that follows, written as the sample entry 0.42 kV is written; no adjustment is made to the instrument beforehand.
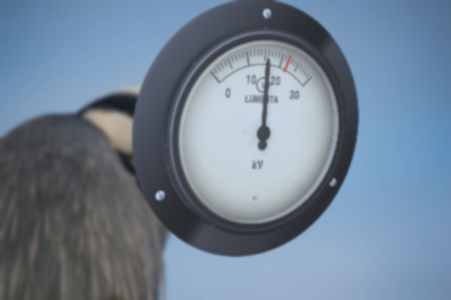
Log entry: 15 kV
